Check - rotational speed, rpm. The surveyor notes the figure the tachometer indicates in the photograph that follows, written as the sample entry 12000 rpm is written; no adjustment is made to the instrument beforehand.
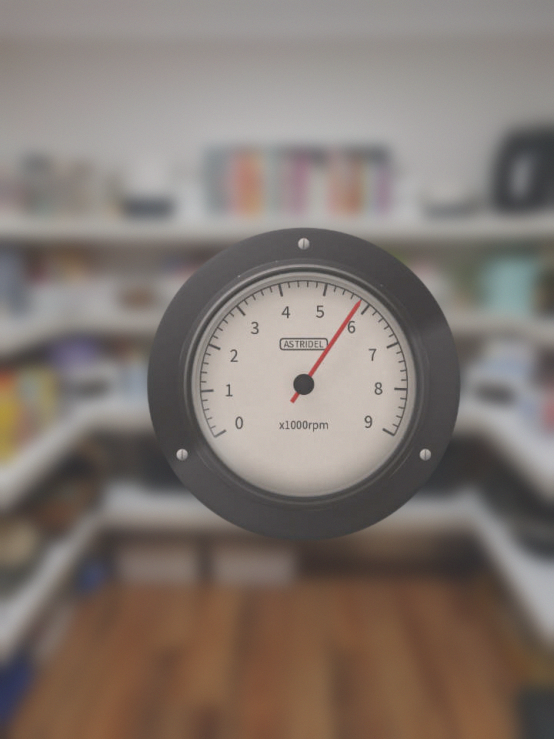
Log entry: 5800 rpm
